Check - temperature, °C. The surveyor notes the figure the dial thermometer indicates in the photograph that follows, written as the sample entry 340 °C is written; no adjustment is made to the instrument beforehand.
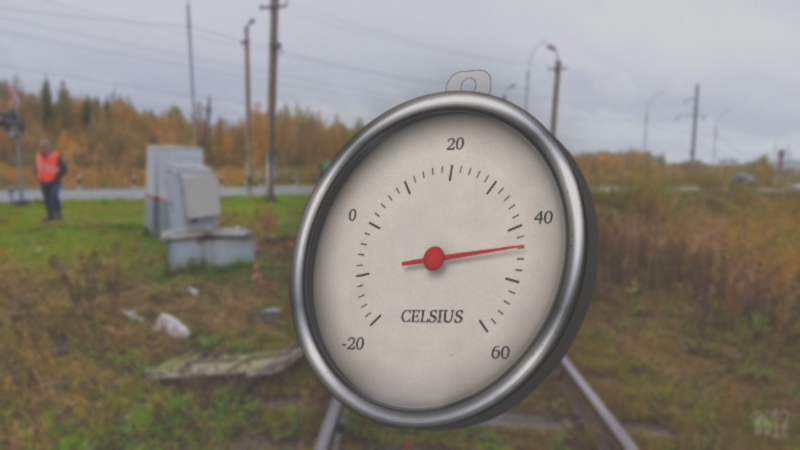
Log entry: 44 °C
